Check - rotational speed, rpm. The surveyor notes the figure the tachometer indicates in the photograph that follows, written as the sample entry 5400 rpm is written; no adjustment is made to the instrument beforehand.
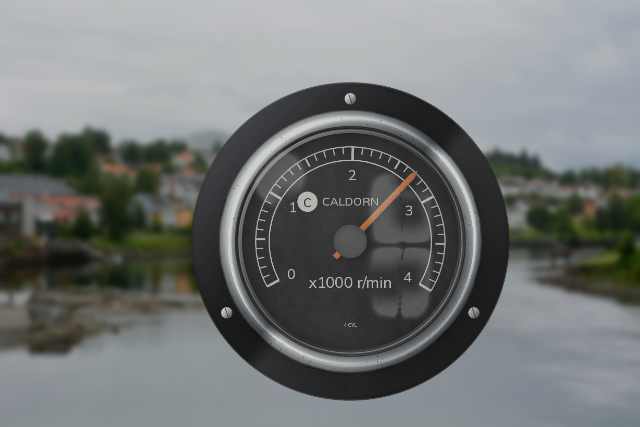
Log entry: 2700 rpm
